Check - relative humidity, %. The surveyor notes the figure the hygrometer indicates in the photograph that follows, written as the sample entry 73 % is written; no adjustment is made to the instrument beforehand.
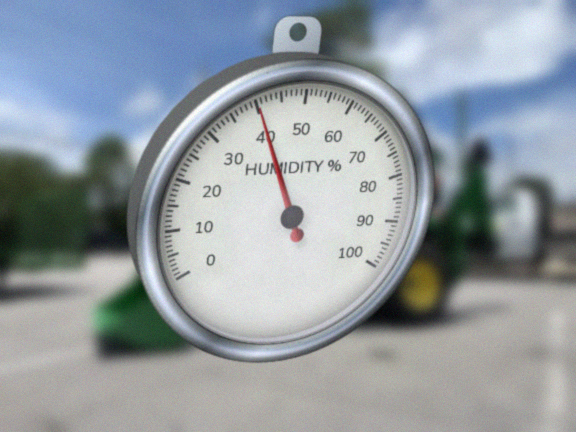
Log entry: 40 %
